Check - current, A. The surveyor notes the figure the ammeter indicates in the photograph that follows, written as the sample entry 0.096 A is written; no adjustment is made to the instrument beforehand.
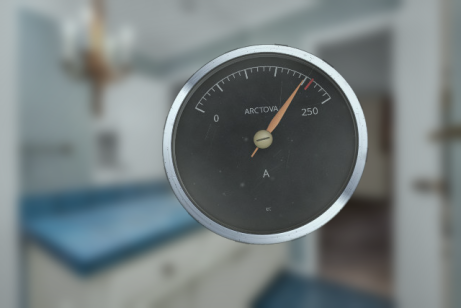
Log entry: 200 A
